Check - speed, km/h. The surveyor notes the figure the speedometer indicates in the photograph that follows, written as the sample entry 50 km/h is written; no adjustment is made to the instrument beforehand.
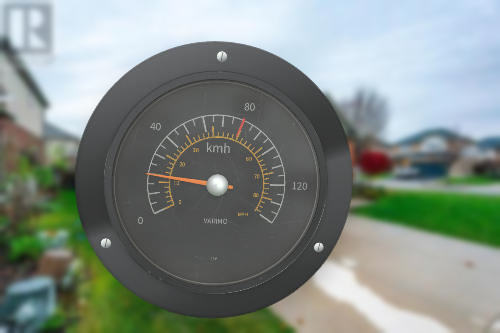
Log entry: 20 km/h
